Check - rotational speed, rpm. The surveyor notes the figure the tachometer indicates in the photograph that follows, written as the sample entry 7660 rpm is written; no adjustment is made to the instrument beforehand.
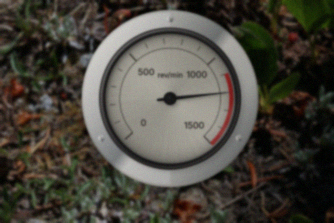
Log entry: 1200 rpm
